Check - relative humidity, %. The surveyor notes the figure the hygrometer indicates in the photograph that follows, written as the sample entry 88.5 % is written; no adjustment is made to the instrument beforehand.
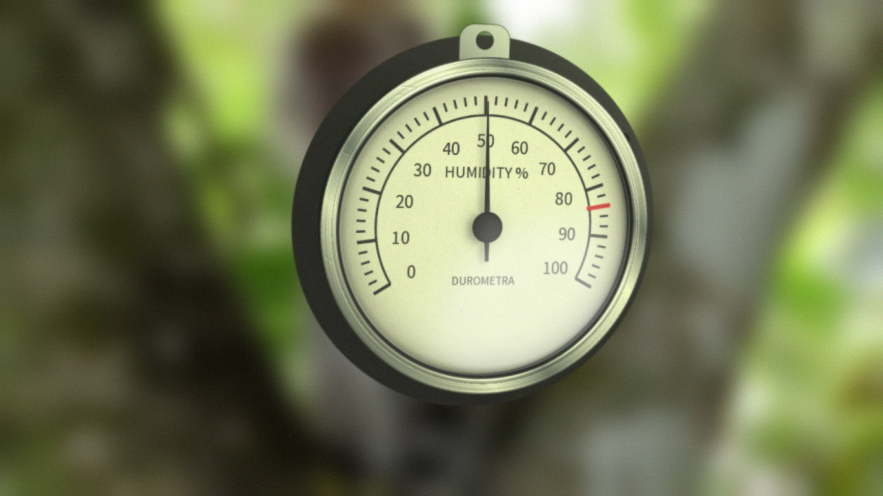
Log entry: 50 %
